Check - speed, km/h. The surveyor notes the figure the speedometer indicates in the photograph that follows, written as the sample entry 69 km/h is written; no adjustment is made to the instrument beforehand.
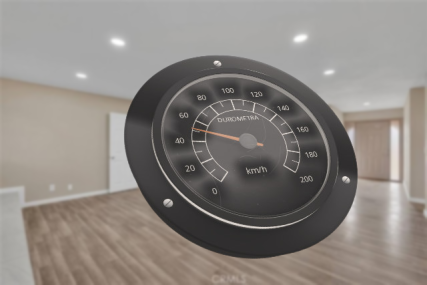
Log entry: 50 km/h
